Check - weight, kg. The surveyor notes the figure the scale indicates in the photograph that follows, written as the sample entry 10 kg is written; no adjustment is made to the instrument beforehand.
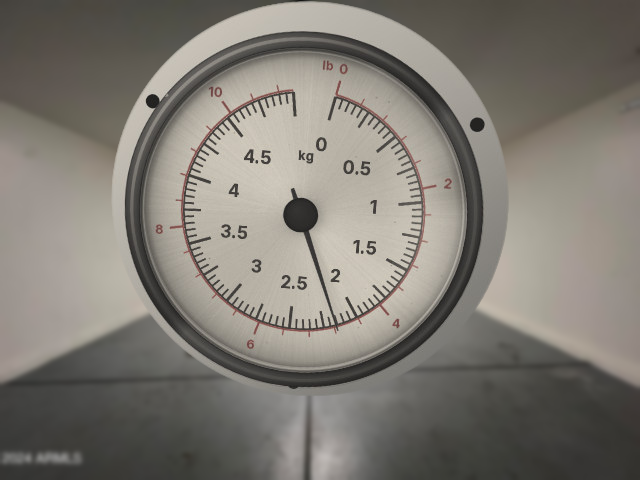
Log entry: 2.15 kg
